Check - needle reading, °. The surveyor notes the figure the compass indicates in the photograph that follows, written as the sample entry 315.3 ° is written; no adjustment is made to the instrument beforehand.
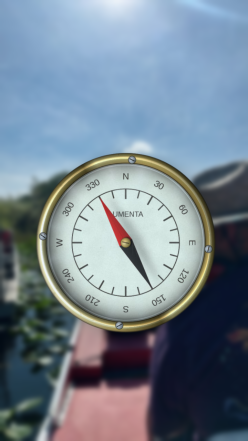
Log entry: 330 °
